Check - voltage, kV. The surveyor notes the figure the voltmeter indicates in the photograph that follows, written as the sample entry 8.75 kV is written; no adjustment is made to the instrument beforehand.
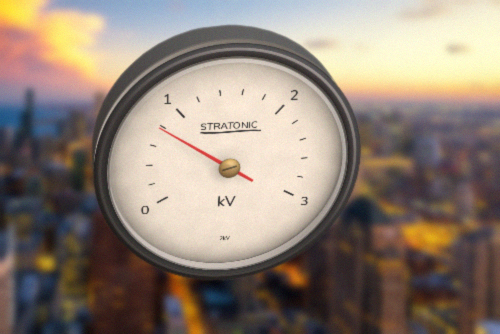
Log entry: 0.8 kV
